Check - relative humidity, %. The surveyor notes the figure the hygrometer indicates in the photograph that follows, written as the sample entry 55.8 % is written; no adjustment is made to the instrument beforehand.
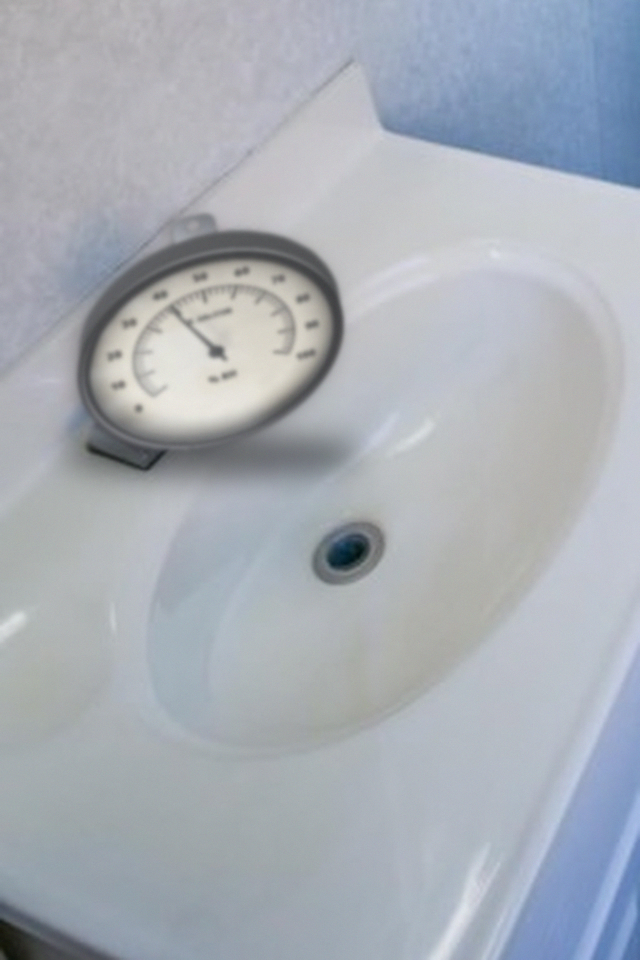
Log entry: 40 %
